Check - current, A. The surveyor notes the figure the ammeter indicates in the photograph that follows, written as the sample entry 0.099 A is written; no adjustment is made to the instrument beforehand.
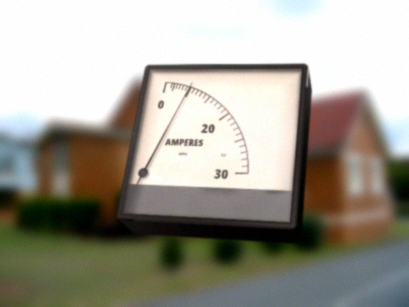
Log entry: 10 A
